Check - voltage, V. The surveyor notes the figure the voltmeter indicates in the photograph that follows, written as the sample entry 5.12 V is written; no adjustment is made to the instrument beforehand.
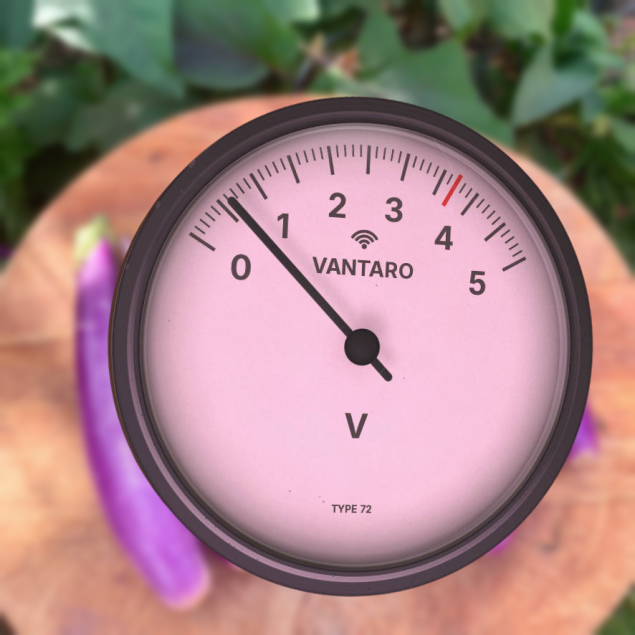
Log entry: 0.6 V
